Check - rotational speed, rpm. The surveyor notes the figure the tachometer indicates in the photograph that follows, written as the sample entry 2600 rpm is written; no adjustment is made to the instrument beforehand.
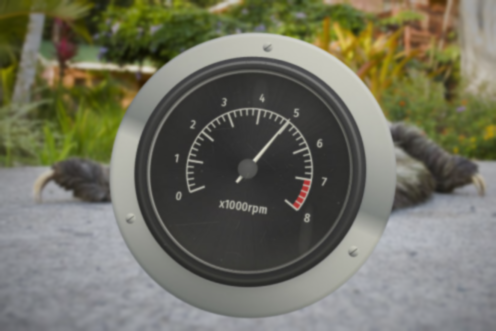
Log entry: 5000 rpm
